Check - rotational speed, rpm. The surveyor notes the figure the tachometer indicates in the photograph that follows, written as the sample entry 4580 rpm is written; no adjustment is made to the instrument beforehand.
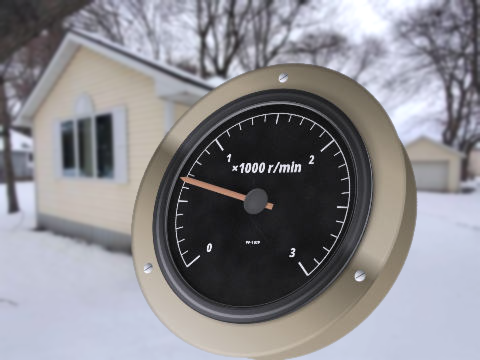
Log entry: 650 rpm
